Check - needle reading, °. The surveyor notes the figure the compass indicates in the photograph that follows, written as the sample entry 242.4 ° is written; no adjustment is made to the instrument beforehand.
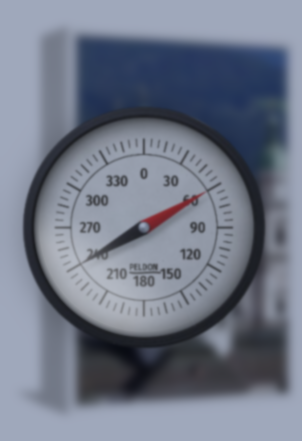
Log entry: 60 °
